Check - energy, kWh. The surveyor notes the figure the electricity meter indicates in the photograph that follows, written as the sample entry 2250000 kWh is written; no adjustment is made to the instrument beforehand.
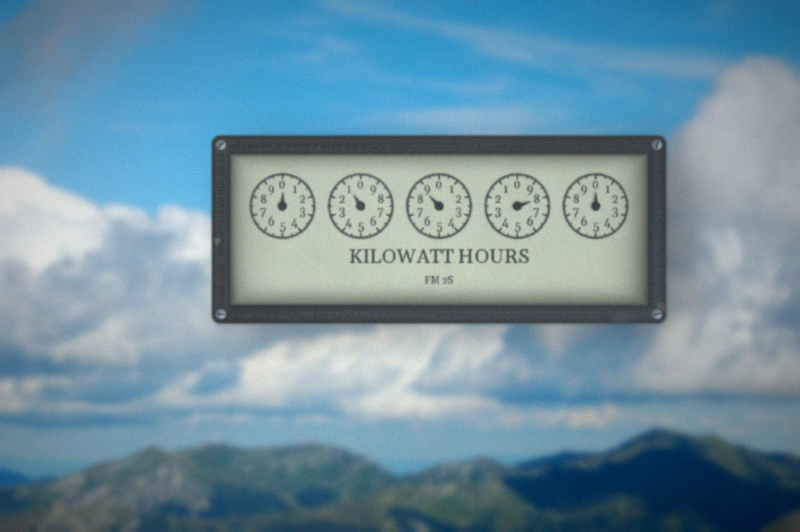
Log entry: 880 kWh
